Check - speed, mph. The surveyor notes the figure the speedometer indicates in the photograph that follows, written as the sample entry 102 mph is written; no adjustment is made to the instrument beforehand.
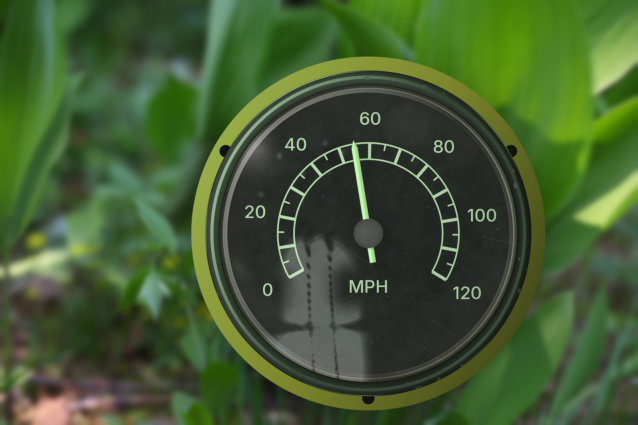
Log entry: 55 mph
